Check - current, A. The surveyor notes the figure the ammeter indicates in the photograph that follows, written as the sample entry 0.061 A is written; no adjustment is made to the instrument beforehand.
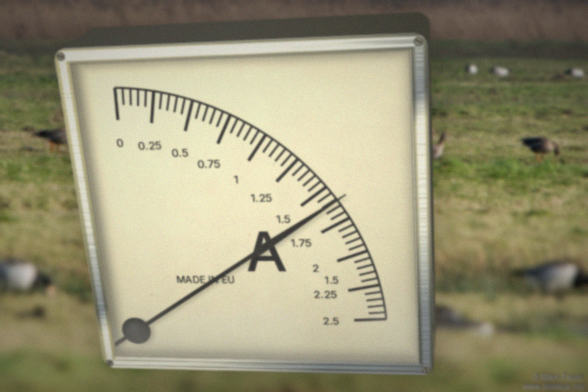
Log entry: 1.6 A
